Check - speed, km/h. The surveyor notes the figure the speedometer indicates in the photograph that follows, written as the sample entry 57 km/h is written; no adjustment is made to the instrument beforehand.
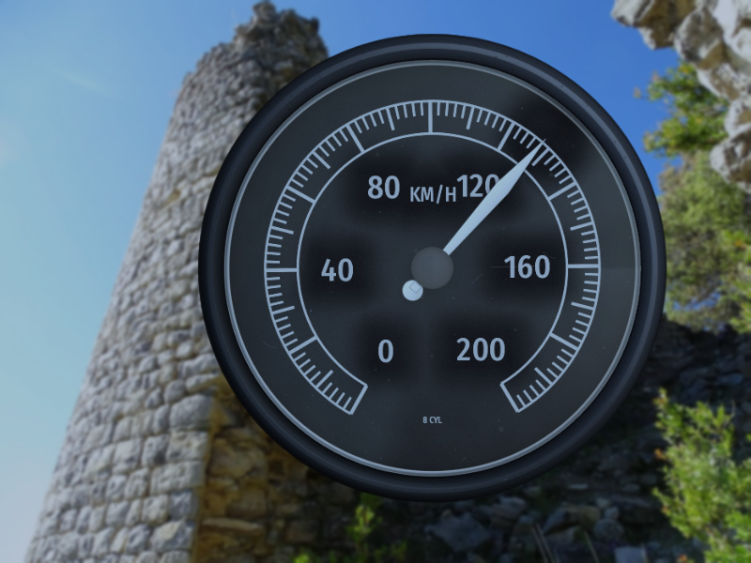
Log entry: 128 km/h
